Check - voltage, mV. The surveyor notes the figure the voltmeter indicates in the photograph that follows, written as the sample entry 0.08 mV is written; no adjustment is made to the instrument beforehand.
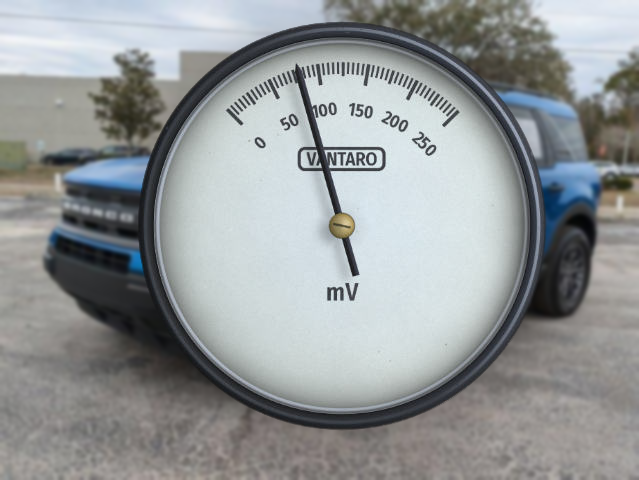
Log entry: 80 mV
